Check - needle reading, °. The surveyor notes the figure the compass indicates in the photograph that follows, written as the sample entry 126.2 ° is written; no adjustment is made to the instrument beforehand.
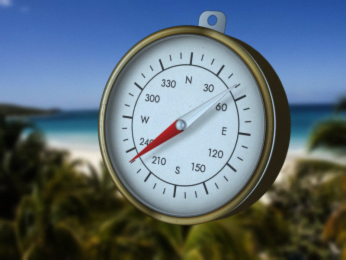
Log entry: 230 °
